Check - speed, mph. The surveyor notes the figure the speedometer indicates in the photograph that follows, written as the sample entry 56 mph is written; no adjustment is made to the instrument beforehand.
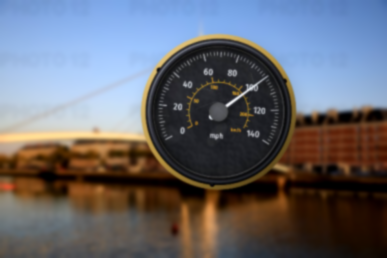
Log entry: 100 mph
